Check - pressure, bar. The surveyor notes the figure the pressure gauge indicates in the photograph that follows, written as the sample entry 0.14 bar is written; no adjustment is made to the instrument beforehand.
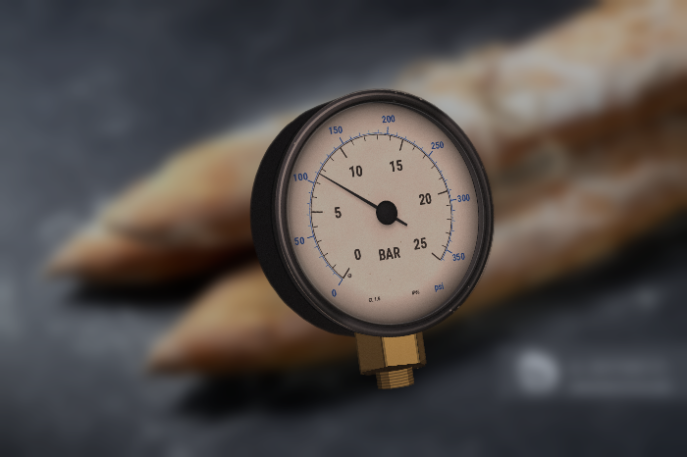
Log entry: 7.5 bar
